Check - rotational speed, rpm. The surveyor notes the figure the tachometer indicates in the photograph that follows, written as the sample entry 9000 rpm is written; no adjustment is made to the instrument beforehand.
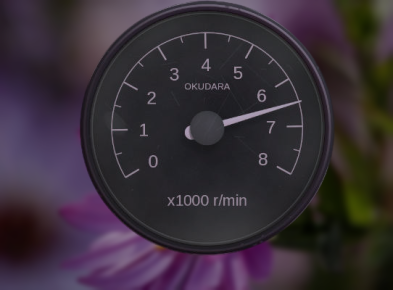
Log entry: 6500 rpm
